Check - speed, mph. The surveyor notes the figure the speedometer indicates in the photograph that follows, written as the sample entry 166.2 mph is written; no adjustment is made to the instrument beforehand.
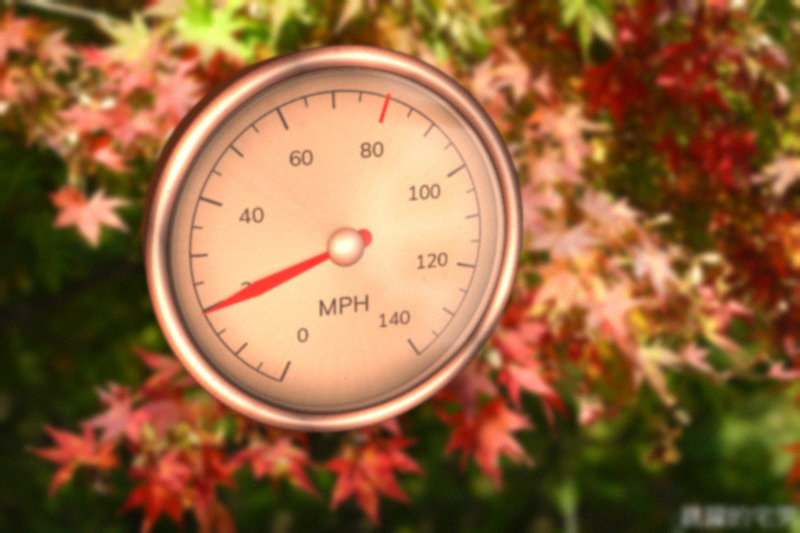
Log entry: 20 mph
